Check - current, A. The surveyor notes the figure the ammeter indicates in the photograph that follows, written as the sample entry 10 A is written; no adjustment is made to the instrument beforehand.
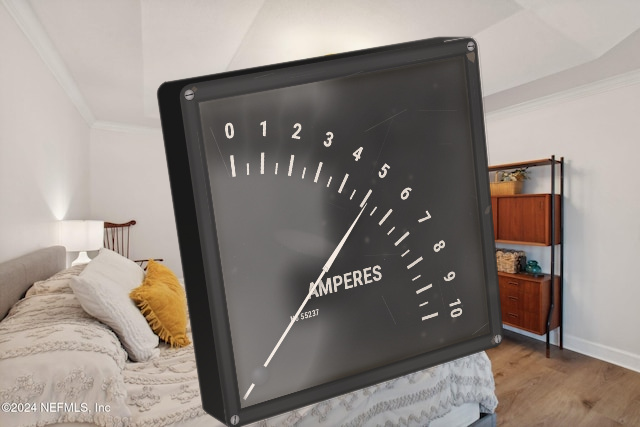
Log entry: 5 A
